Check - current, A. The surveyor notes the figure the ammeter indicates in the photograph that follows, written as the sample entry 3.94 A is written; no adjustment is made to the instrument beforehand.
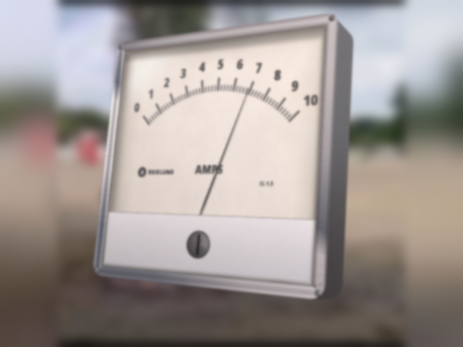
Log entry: 7 A
